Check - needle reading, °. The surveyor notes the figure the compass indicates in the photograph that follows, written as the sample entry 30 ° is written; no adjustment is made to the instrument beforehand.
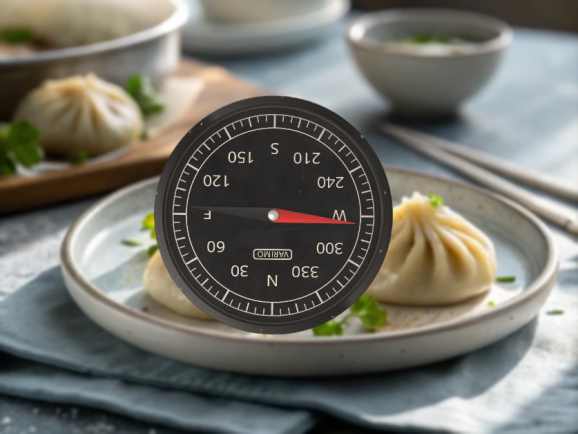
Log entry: 275 °
